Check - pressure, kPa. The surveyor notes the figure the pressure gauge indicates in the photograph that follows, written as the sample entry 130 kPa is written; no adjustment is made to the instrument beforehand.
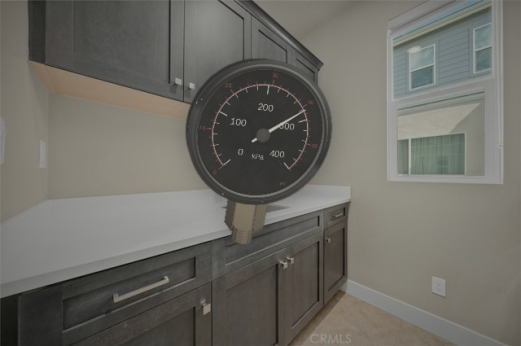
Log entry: 280 kPa
